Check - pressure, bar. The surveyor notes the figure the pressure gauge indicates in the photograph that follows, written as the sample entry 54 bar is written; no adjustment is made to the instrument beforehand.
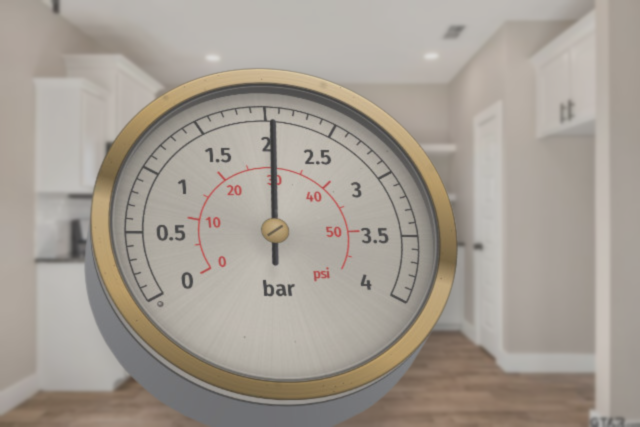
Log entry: 2.05 bar
